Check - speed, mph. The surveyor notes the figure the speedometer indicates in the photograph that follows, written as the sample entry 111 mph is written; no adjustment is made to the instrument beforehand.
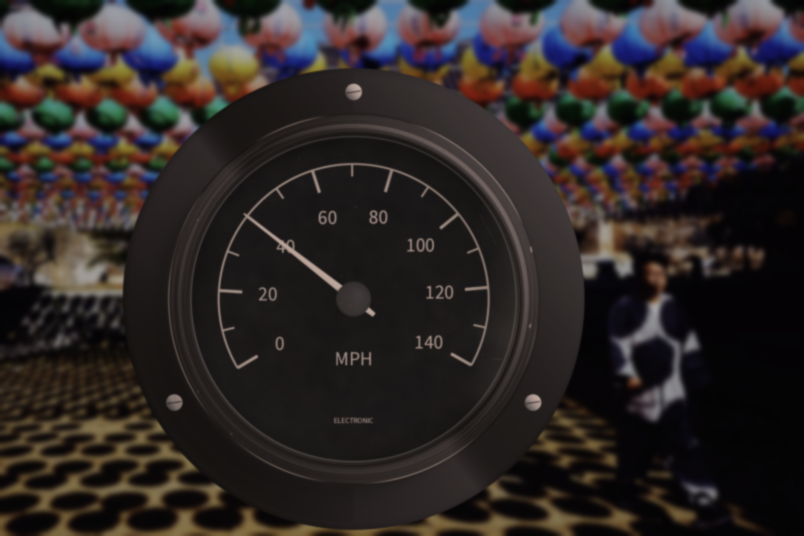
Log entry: 40 mph
